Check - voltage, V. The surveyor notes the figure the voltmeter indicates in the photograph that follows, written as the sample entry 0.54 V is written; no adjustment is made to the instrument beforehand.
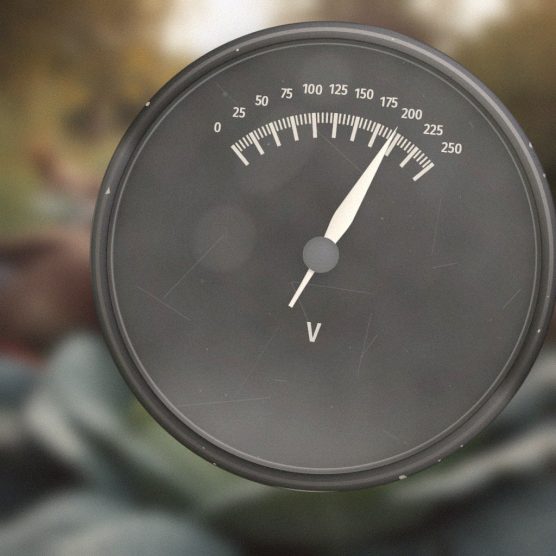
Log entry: 195 V
